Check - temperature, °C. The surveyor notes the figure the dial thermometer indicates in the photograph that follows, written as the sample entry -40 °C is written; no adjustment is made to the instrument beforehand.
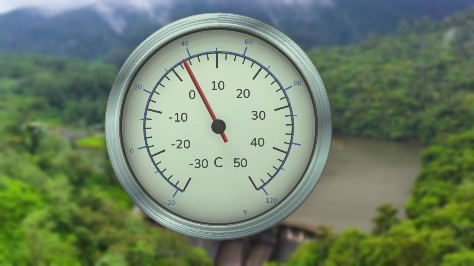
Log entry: 3 °C
